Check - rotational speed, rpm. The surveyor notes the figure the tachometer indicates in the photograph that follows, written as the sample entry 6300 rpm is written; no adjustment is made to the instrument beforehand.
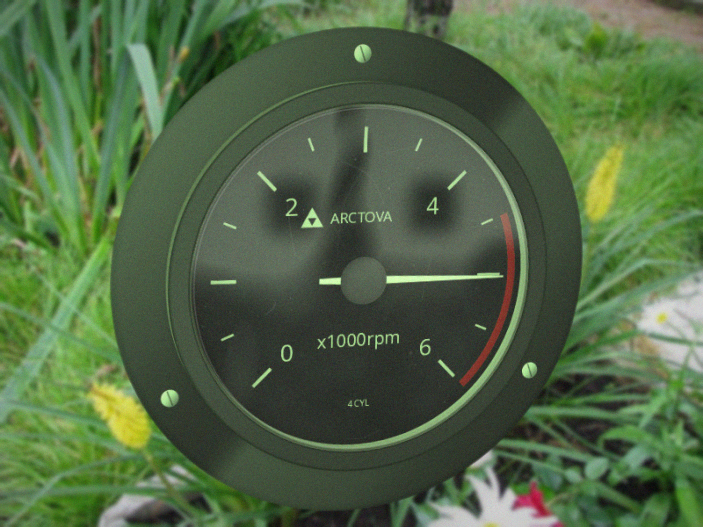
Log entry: 5000 rpm
